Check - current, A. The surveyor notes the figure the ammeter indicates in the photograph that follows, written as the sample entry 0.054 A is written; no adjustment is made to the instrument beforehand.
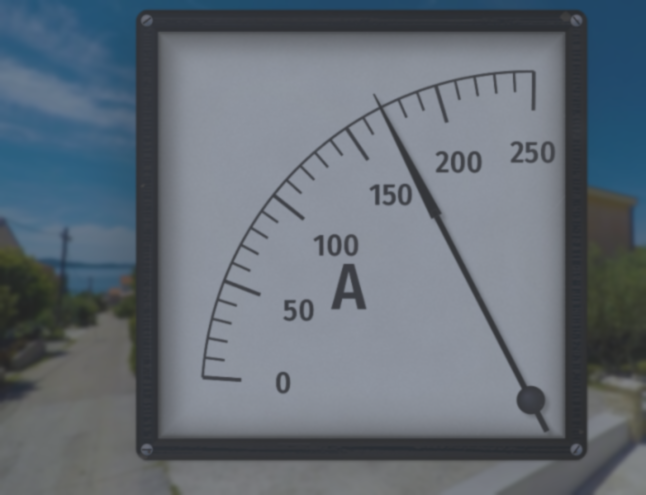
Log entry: 170 A
